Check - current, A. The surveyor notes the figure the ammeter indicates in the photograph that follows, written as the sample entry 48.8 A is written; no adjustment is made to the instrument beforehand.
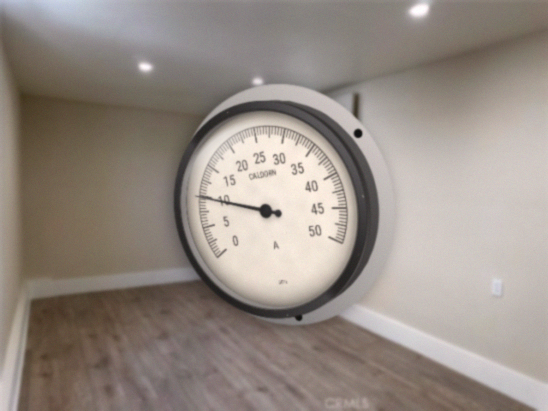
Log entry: 10 A
